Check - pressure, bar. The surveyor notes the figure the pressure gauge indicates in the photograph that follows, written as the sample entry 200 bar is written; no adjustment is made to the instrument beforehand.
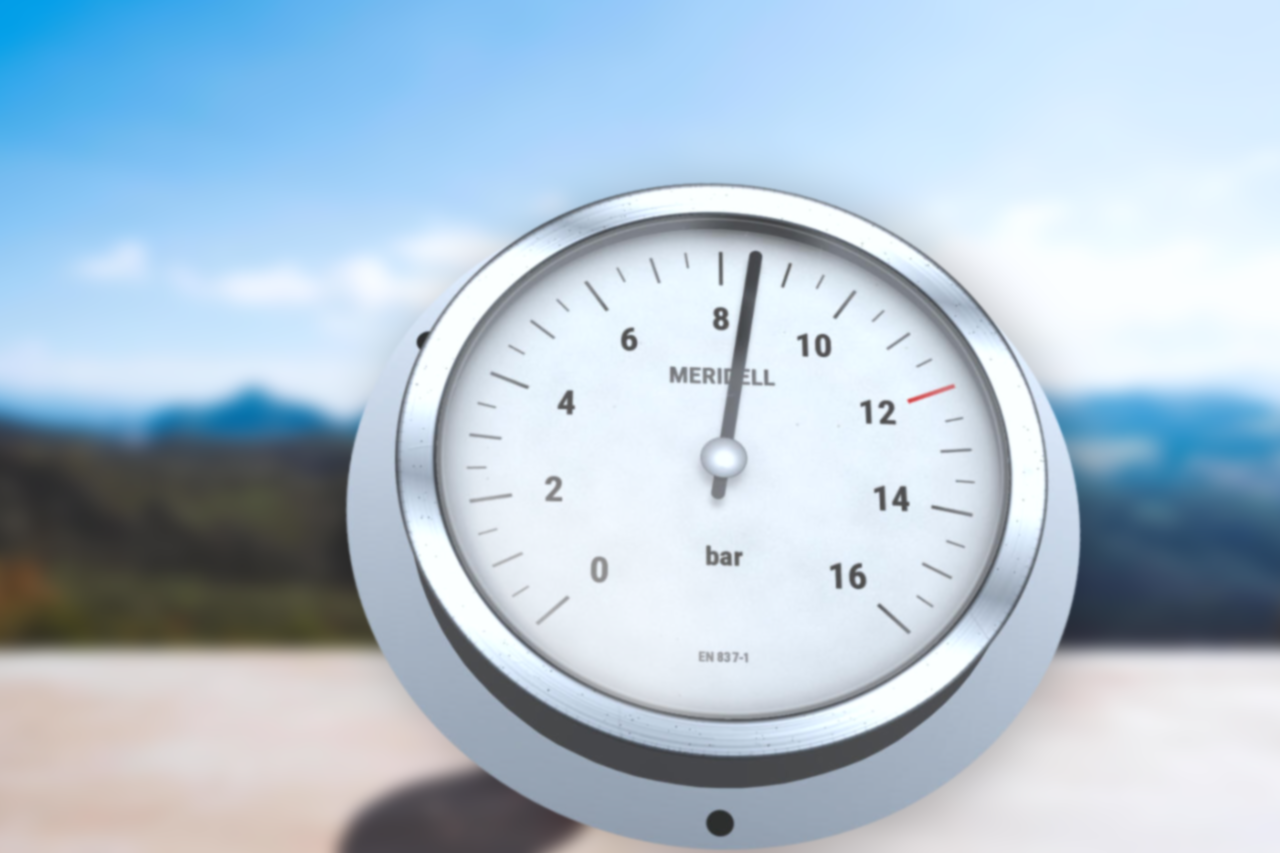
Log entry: 8.5 bar
